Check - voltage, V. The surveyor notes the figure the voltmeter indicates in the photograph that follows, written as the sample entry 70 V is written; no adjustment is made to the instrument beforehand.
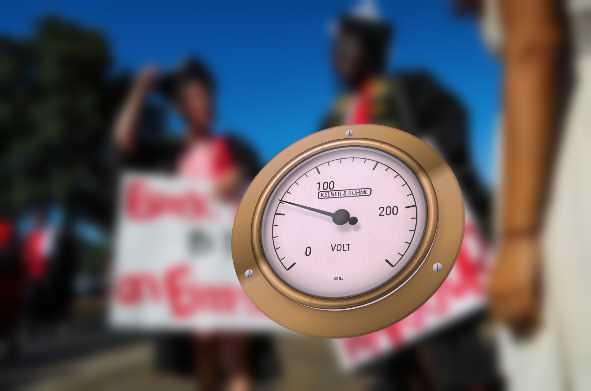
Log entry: 60 V
